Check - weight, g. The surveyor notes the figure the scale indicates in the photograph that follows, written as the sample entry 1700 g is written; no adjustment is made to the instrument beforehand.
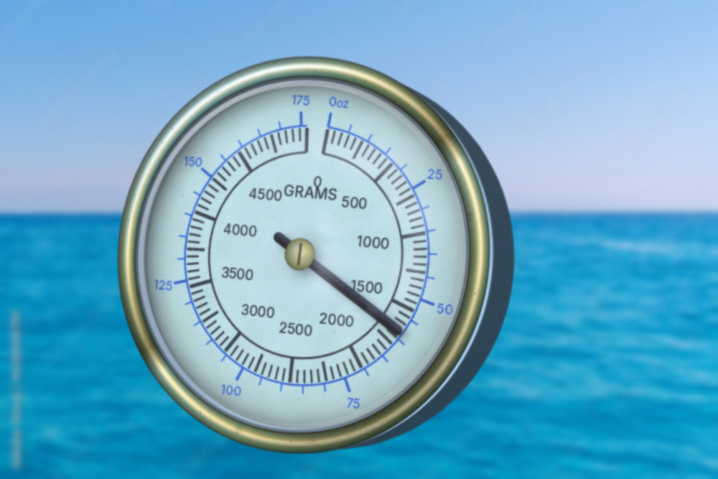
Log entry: 1650 g
